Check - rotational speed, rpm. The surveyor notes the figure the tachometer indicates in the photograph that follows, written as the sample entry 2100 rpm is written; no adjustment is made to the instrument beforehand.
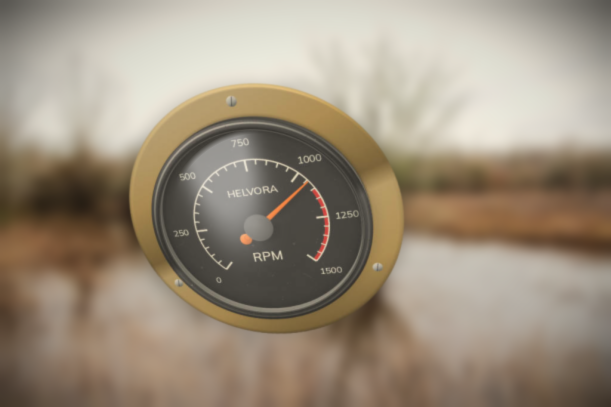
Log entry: 1050 rpm
